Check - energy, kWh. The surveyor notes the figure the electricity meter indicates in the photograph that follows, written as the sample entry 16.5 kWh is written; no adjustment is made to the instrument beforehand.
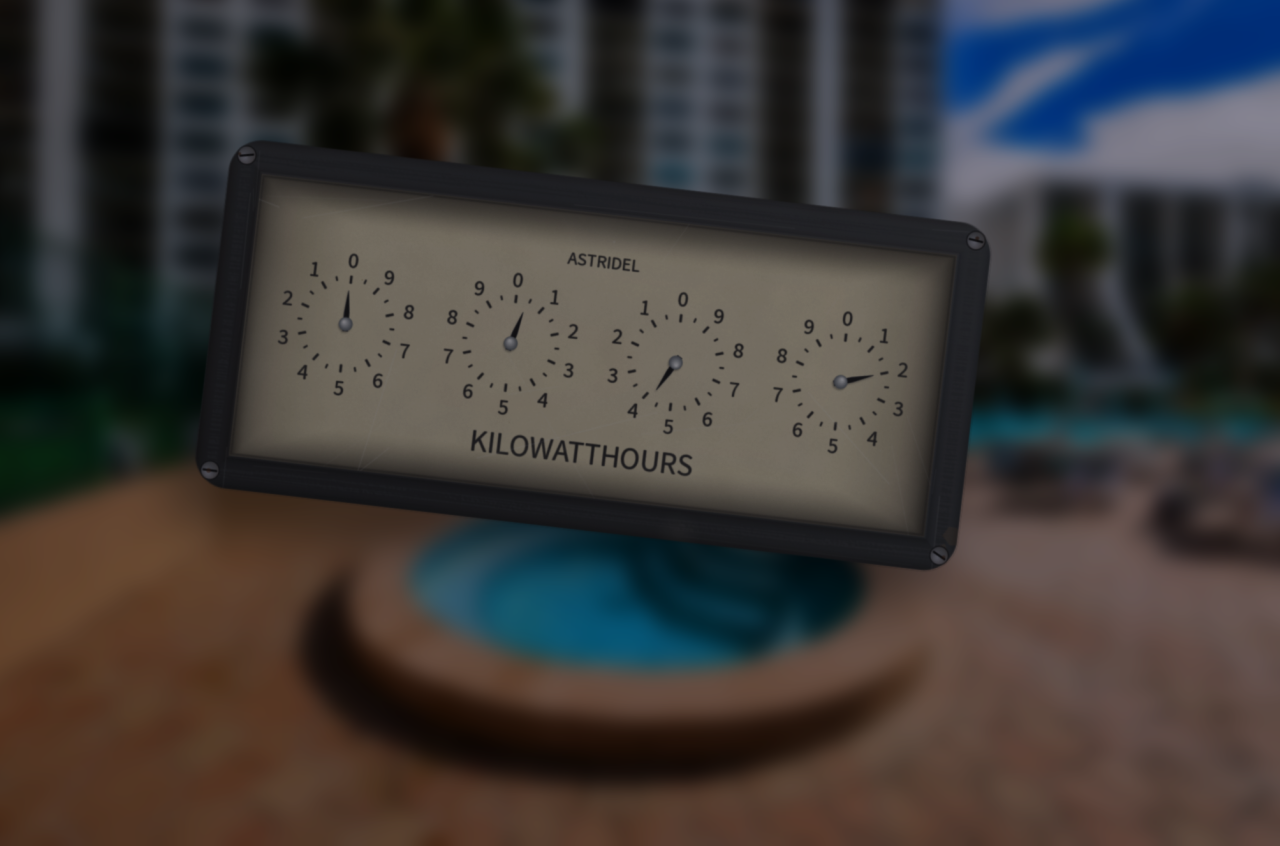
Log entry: 42 kWh
